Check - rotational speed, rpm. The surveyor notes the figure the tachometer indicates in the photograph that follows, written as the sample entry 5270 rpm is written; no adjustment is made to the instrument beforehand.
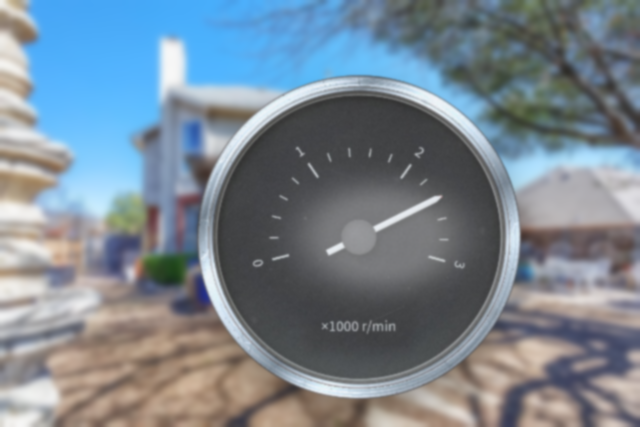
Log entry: 2400 rpm
